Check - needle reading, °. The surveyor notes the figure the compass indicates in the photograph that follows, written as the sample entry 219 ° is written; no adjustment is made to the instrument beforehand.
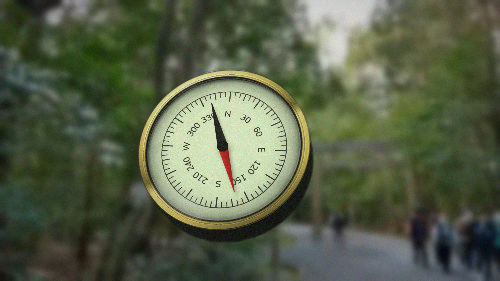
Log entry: 160 °
